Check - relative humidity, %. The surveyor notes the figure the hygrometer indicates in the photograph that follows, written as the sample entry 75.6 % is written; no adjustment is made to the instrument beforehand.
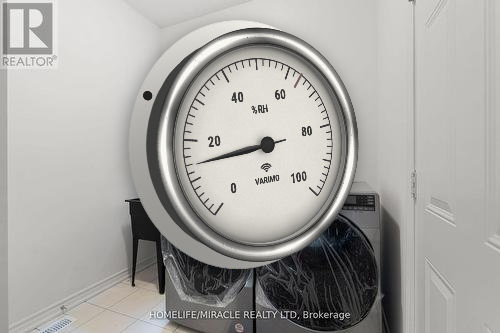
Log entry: 14 %
